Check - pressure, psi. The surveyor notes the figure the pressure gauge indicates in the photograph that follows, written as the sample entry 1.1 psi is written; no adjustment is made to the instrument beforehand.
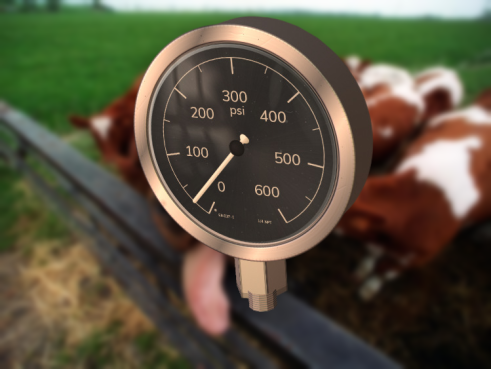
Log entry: 25 psi
